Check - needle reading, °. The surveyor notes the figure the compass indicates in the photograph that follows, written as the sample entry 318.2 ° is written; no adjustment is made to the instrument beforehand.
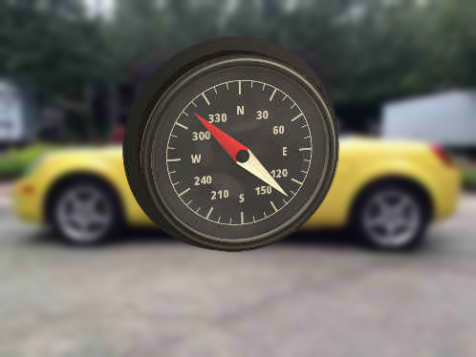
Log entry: 315 °
